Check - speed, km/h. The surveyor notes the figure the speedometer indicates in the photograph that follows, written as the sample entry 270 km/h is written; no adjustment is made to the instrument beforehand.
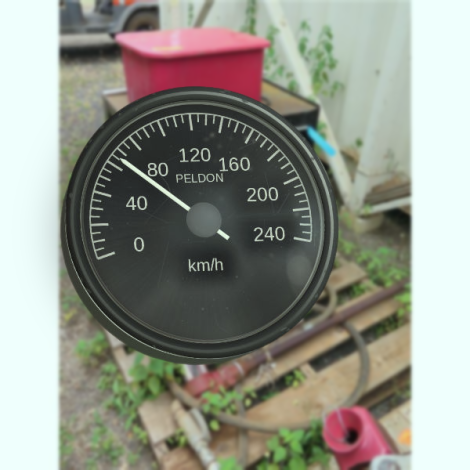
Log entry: 65 km/h
